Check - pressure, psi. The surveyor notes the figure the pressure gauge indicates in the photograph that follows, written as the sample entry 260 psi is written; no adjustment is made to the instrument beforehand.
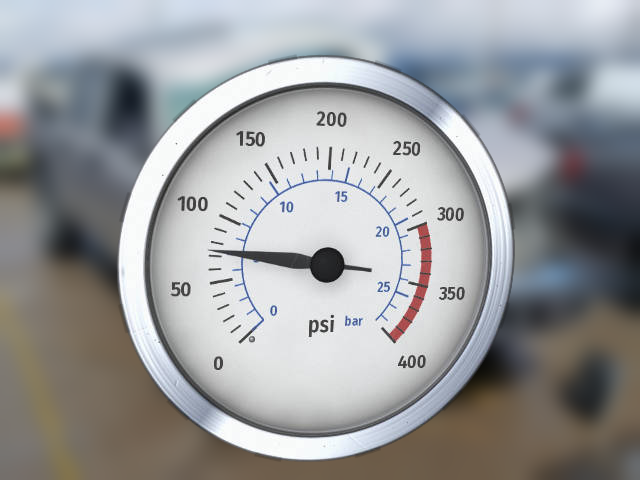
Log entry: 75 psi
